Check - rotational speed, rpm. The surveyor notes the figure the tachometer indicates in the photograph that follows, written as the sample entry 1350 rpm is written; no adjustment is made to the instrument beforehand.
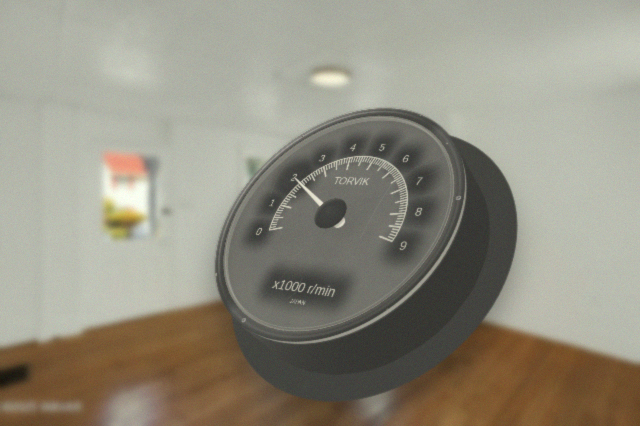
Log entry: 2000 rpm
